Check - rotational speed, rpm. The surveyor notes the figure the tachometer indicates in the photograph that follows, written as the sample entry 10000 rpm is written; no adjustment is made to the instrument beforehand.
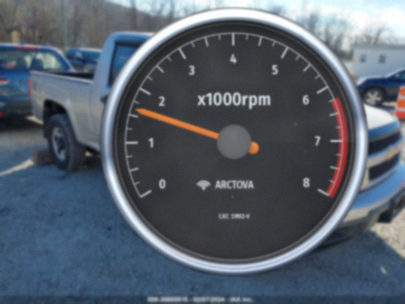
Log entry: 1625 rpm
